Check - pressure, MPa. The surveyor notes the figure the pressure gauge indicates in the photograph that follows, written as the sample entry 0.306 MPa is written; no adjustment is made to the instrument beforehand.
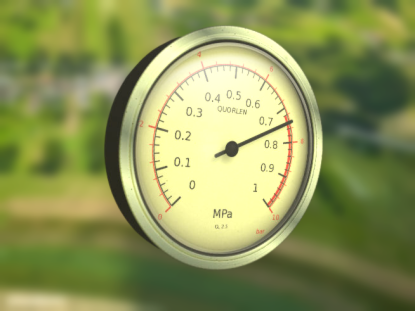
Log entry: 0.74 MPa
